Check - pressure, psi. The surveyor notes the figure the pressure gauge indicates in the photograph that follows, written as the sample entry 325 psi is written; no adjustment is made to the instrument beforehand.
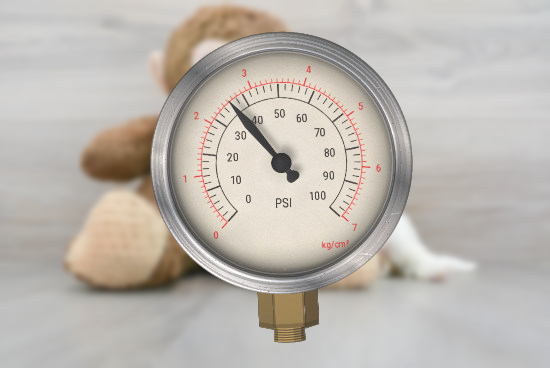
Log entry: 36 psi
